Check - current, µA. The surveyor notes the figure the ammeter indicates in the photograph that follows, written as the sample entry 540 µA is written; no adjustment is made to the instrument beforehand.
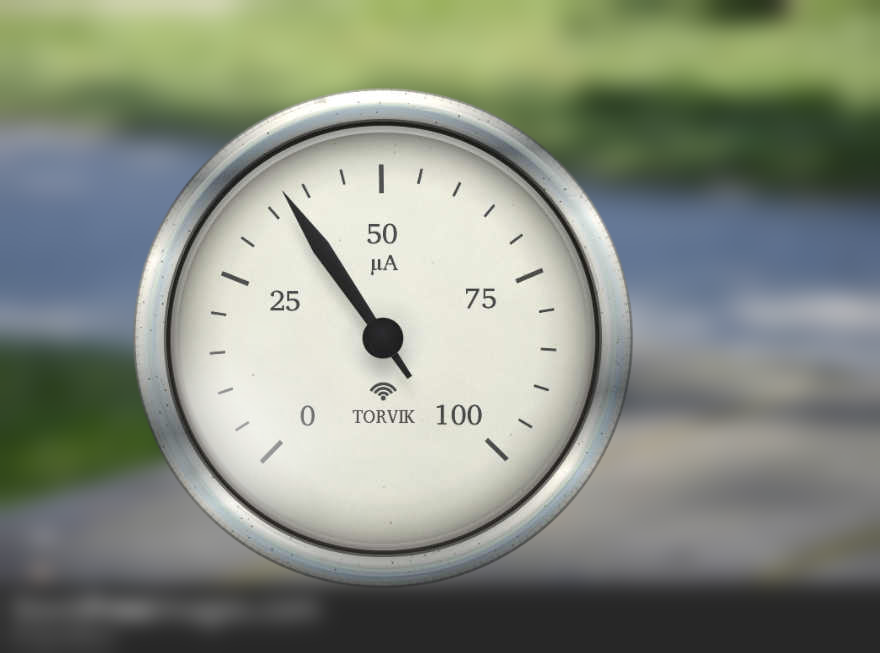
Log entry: 37.5 µA
